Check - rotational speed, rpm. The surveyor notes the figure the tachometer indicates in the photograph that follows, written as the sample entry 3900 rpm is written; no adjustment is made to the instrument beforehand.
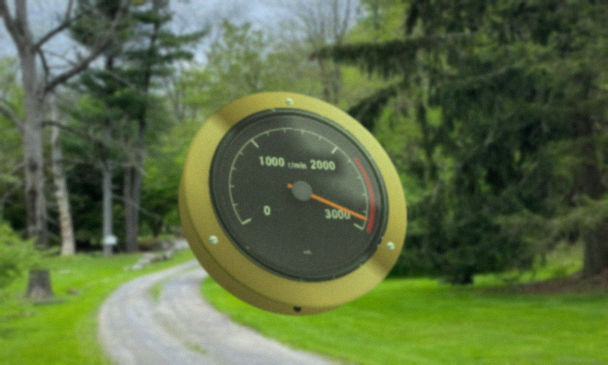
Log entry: 2900 rpm
